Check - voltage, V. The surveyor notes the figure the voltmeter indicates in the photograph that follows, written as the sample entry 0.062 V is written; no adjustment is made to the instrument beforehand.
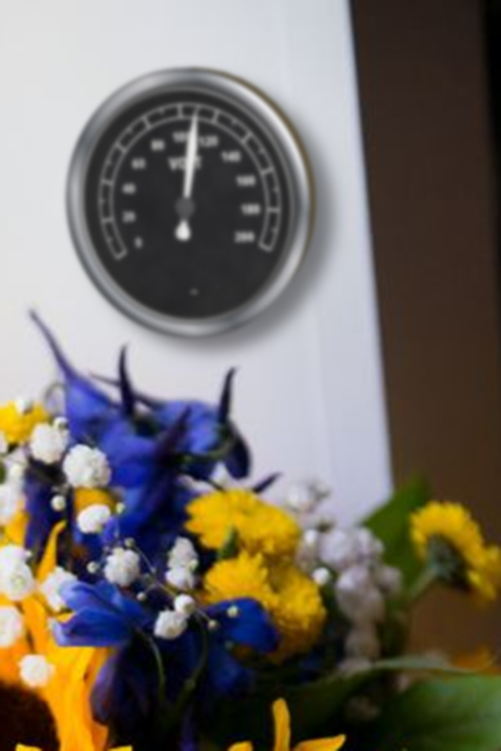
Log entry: 110 V
